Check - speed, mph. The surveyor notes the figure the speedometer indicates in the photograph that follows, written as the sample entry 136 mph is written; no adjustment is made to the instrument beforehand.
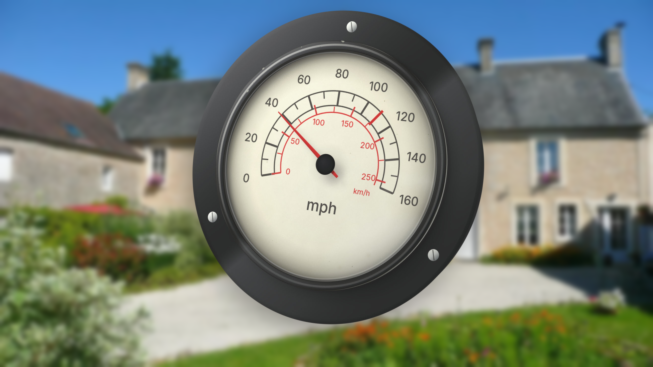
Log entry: 40 mph
